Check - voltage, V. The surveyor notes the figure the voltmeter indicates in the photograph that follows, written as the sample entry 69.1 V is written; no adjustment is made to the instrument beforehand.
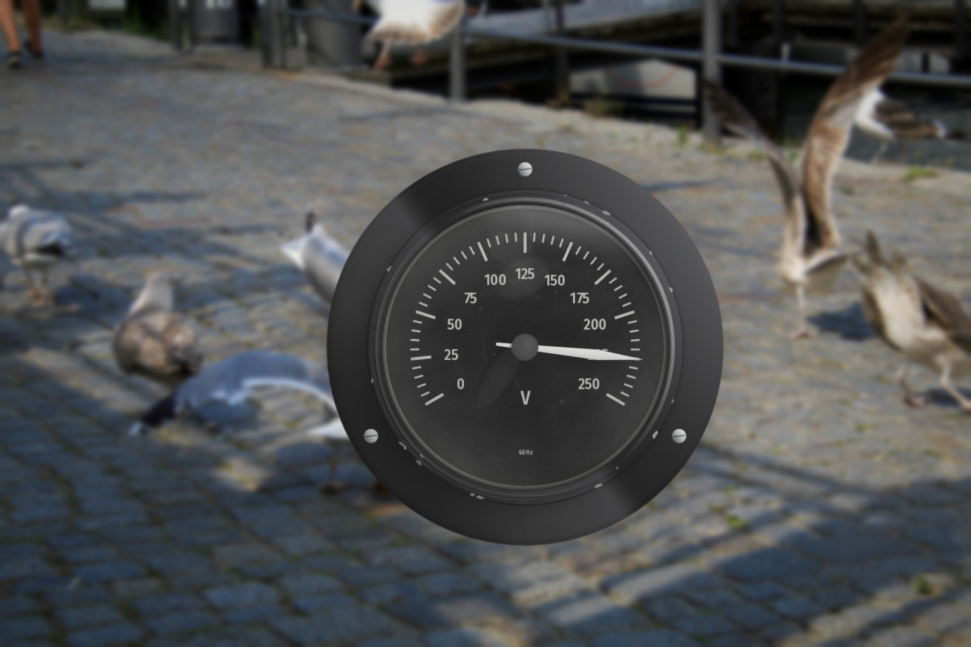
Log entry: 225 V
